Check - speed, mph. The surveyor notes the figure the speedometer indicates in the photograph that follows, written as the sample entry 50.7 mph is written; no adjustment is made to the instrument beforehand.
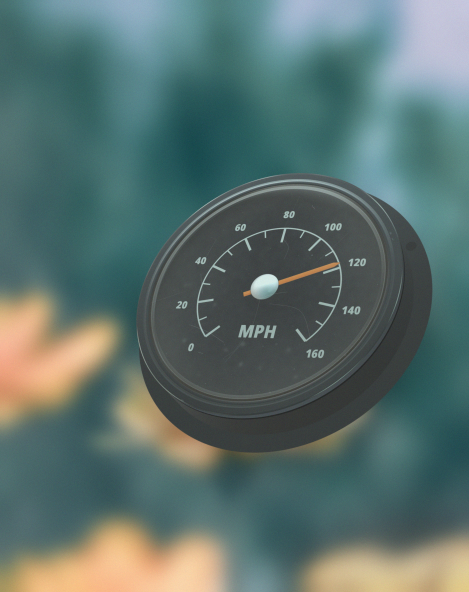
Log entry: 120 mph
